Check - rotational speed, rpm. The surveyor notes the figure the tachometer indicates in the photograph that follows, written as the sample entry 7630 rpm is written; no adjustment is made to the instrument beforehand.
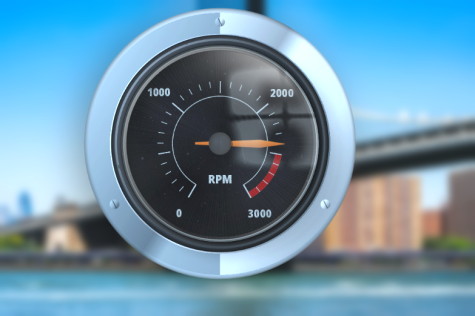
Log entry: 2400 rpm
